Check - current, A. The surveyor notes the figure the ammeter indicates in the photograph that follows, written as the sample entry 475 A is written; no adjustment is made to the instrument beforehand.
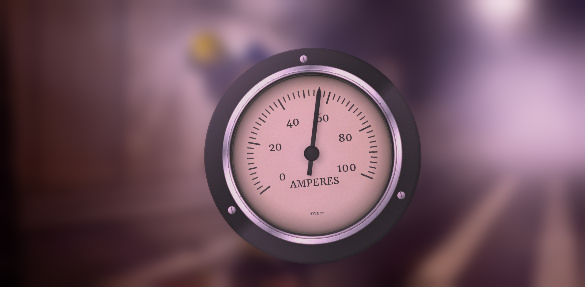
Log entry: 56 A
